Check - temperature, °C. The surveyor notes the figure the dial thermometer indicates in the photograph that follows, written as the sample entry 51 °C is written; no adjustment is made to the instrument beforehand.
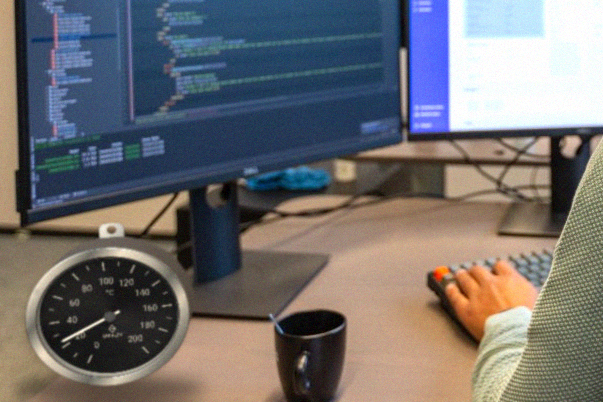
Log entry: 25 °C
